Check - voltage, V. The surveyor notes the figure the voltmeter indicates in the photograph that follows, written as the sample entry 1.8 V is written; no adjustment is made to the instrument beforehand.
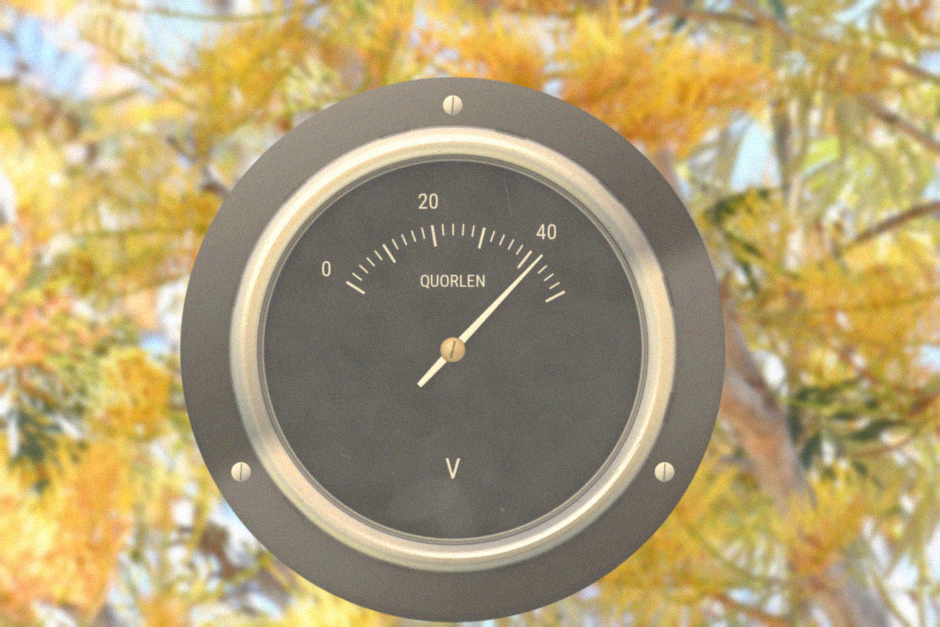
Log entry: 42 V
